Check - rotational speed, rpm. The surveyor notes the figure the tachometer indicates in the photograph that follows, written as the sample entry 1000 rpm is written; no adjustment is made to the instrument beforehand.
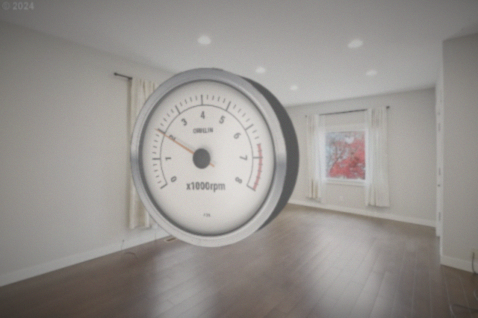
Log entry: 2000 rpm
